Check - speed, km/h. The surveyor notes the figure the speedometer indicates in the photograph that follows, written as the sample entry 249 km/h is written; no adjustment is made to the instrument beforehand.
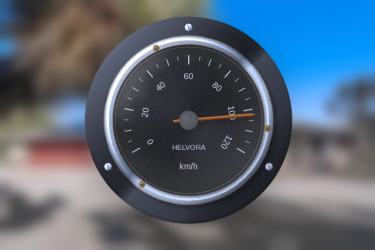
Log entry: 102.5 km/h
